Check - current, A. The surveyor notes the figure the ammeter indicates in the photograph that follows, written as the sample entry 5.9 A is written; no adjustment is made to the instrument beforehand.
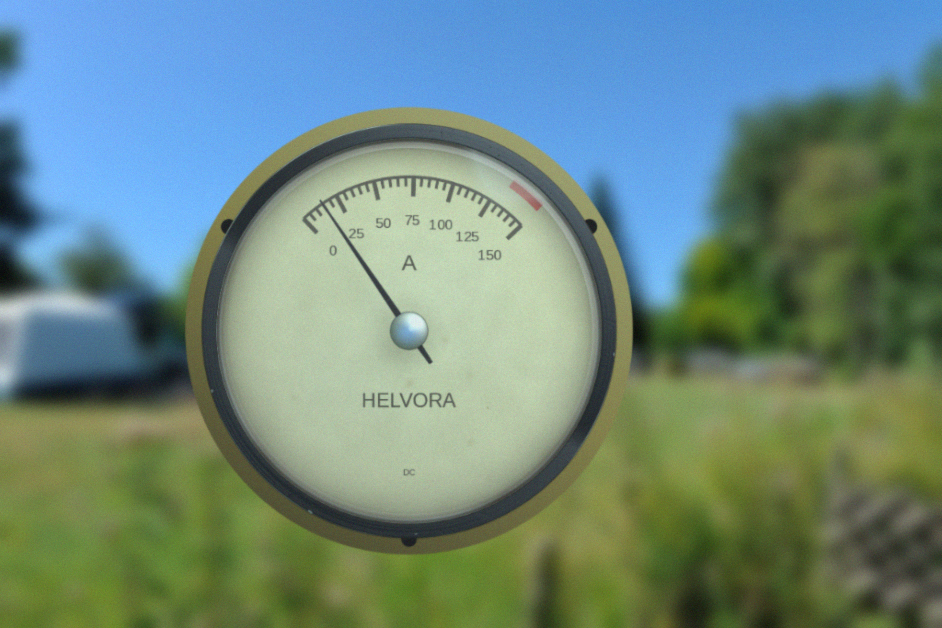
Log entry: 15 A
